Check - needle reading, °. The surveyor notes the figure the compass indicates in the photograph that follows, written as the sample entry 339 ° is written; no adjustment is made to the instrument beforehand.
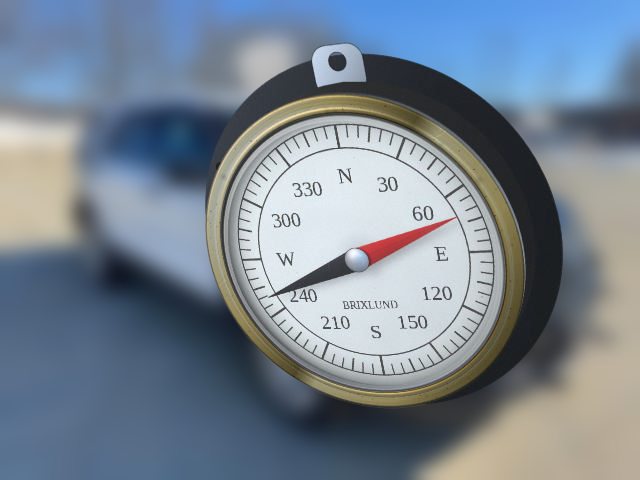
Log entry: 70 °
